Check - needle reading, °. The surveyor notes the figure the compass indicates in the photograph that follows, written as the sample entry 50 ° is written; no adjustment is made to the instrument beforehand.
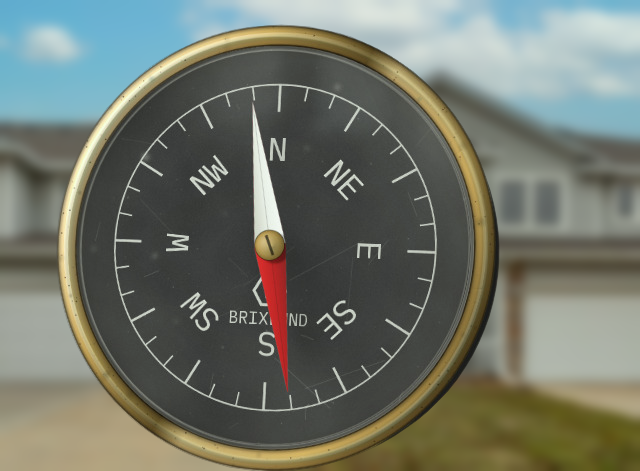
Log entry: 170 °
